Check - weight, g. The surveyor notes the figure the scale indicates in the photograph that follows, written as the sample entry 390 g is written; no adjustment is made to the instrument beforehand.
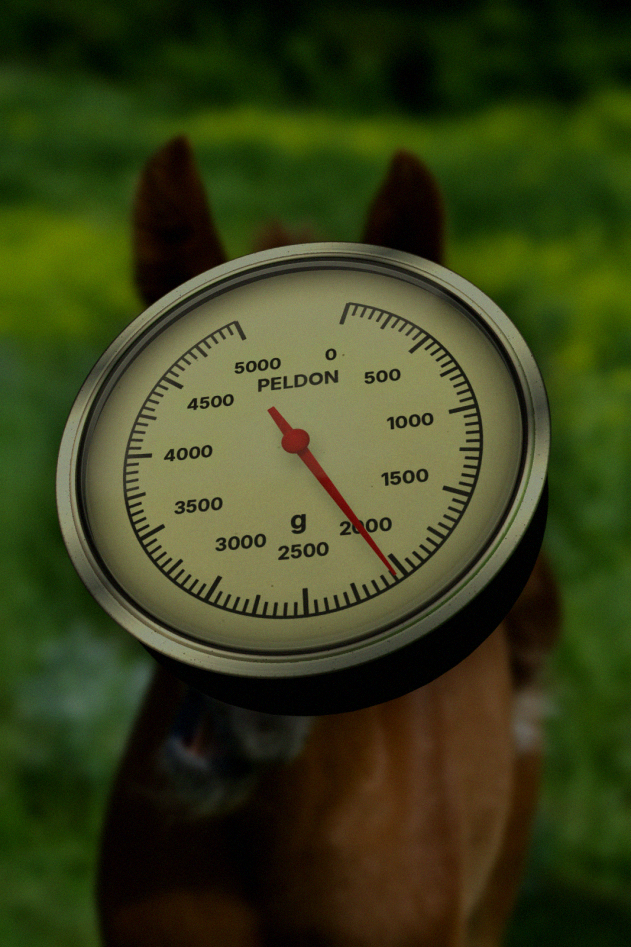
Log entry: 2050 g
